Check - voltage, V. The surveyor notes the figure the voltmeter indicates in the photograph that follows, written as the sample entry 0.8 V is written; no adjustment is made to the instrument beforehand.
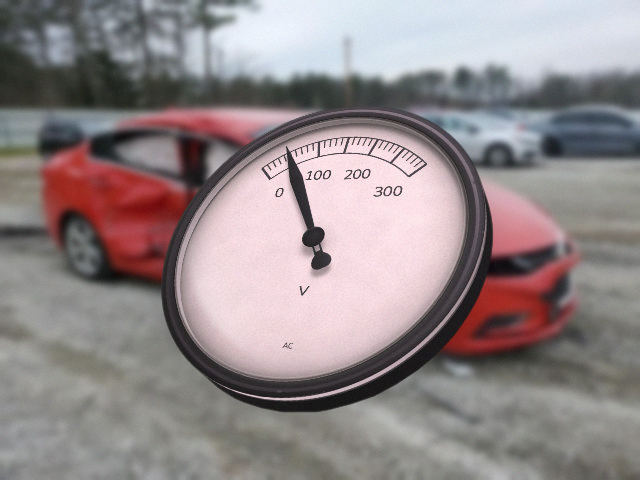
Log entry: 50 V
